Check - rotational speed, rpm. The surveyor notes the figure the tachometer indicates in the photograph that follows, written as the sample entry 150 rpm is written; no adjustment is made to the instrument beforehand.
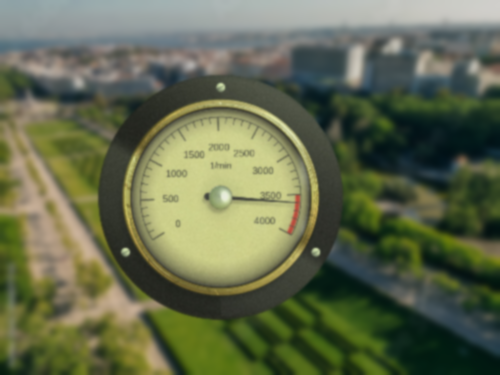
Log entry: 3600 rpm
